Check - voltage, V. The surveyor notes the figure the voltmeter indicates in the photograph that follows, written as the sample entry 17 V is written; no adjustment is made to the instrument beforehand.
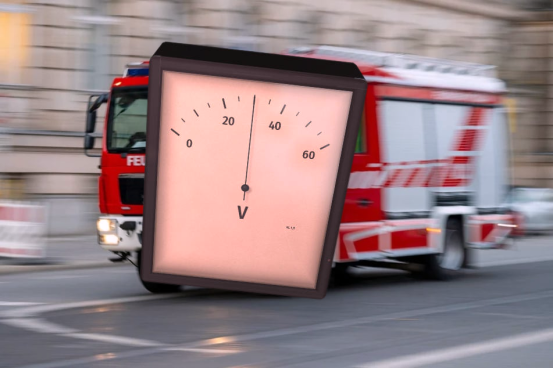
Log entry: 30 V
